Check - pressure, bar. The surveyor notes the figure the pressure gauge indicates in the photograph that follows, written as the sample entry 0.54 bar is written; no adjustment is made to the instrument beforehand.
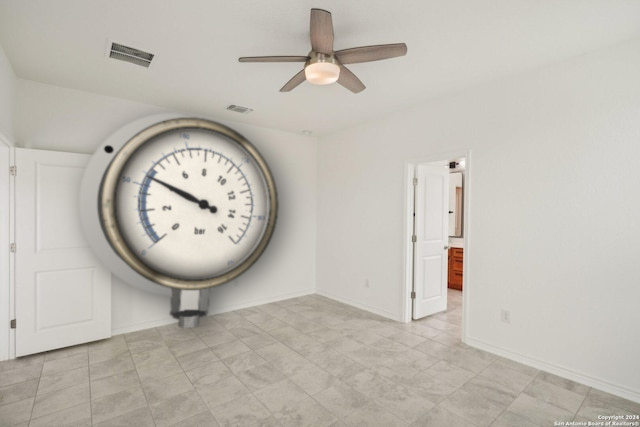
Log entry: 4 bar
